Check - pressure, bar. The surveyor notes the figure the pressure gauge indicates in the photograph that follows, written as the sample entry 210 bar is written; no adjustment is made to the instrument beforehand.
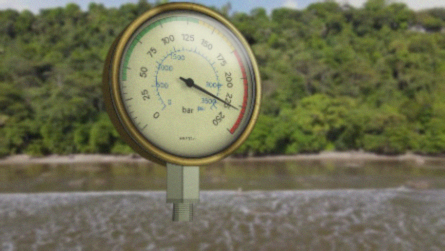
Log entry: 230 bar
